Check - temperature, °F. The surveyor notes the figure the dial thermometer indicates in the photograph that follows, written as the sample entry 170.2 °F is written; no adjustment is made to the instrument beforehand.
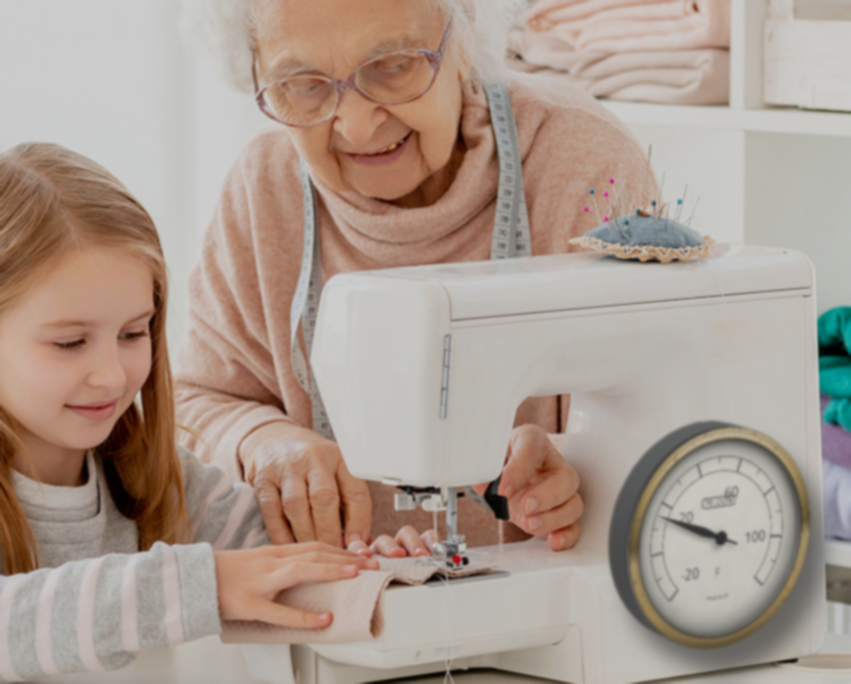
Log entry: 15 °F
